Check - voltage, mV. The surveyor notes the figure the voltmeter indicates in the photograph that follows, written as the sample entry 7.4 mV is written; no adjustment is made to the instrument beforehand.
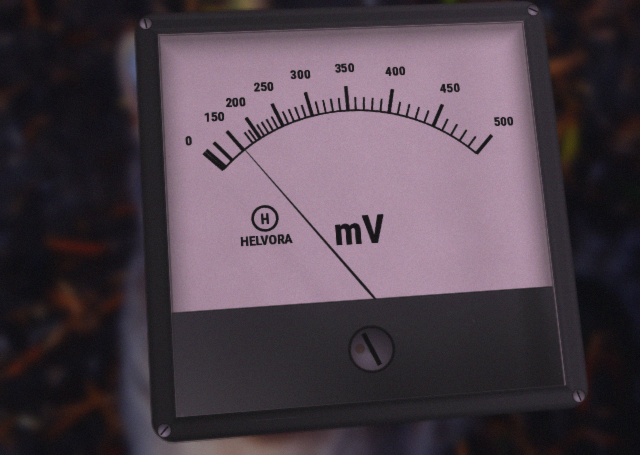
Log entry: 150 mV
